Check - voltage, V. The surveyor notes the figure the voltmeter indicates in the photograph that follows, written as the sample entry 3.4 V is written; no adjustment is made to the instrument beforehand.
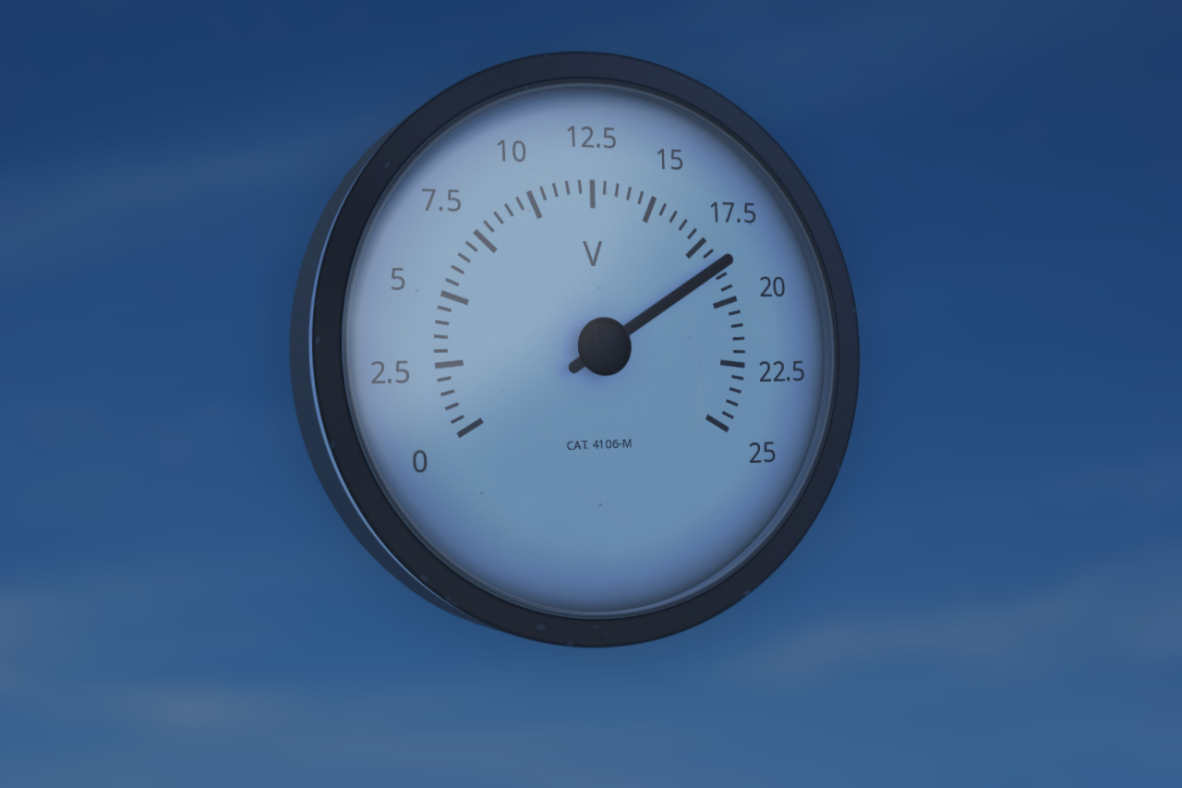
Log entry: 18.5 V
